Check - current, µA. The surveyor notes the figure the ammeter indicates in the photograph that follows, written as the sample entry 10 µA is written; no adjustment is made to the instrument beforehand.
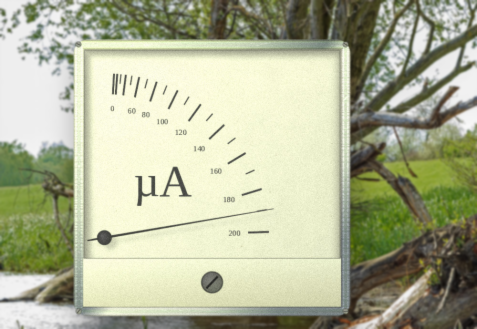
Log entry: 190 µA
